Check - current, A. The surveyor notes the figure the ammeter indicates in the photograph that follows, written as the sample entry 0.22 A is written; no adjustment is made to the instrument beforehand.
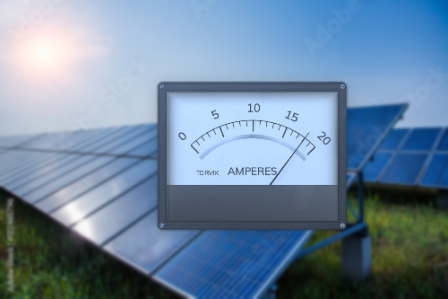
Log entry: 18 A
